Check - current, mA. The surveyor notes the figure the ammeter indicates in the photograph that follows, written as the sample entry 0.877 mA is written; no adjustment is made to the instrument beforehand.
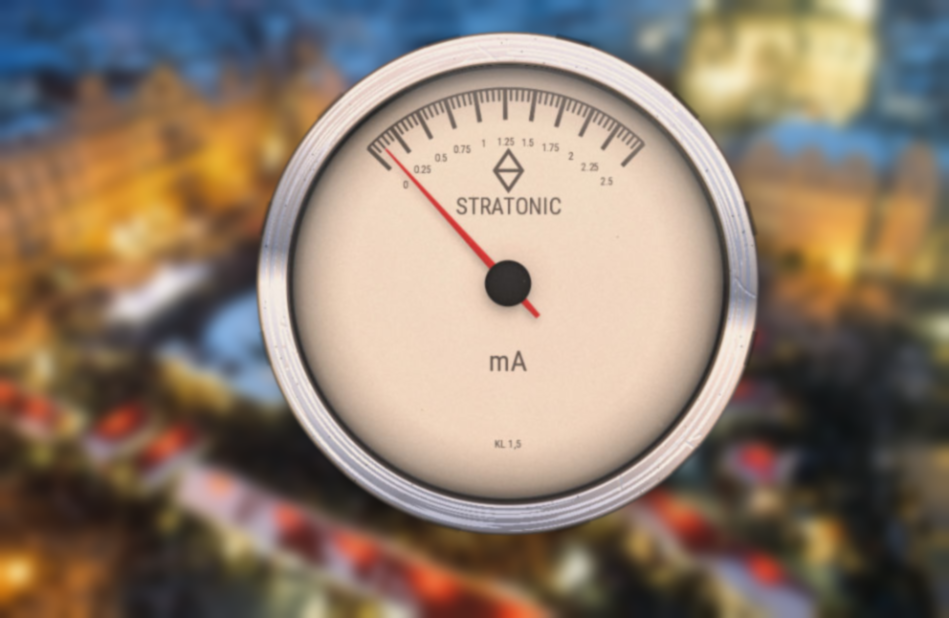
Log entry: 0.1 mA
